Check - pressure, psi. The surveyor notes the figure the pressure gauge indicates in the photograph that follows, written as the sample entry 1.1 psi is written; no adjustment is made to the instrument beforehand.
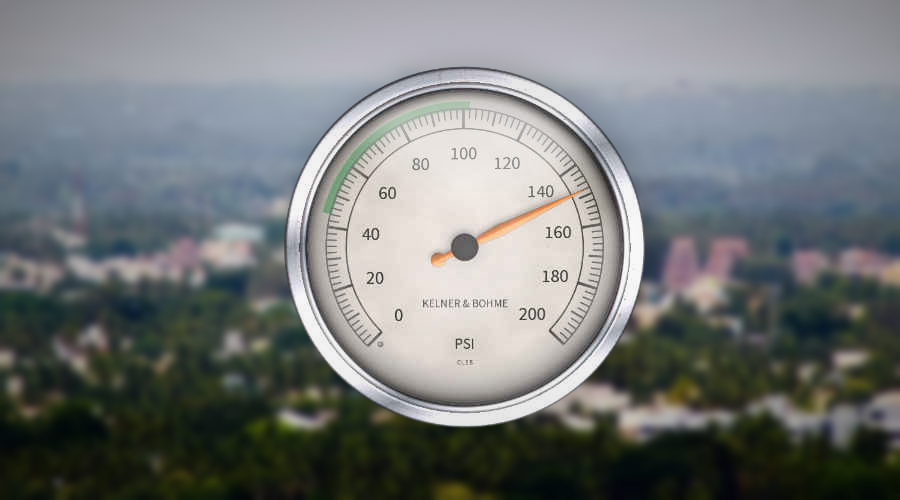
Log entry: 148 psi
